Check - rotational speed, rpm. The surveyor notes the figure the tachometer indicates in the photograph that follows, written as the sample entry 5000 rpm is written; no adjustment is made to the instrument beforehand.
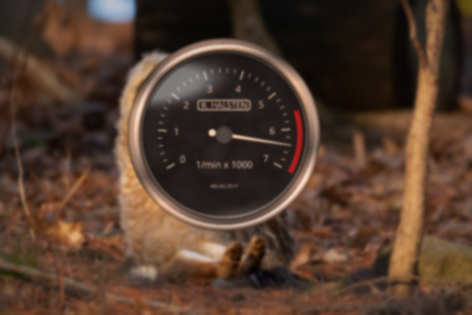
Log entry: 6400 rpm
